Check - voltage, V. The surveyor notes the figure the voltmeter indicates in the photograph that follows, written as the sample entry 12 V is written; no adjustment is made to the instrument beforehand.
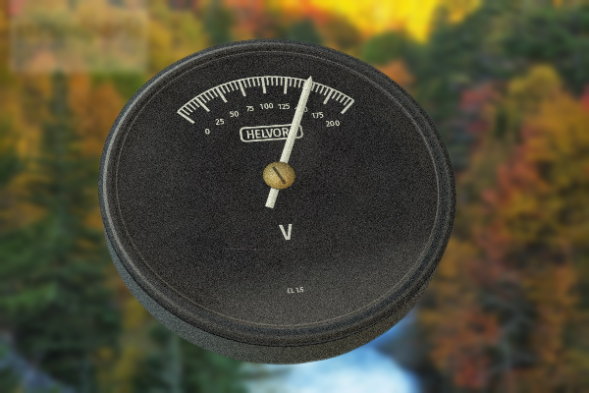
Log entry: 150 V
